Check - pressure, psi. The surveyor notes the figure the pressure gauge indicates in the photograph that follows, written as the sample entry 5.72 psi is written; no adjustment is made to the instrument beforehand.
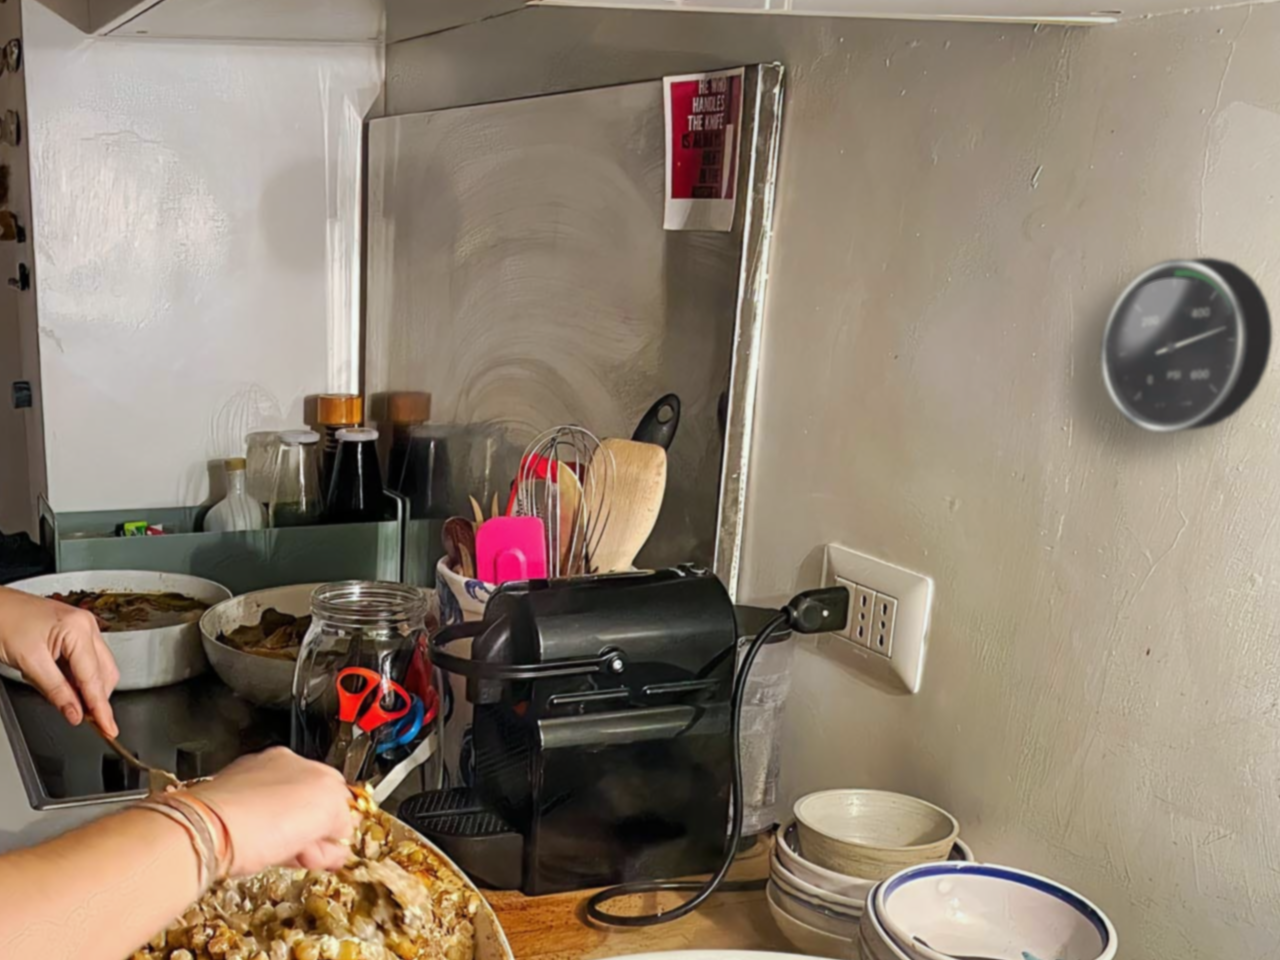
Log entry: 475 psi
